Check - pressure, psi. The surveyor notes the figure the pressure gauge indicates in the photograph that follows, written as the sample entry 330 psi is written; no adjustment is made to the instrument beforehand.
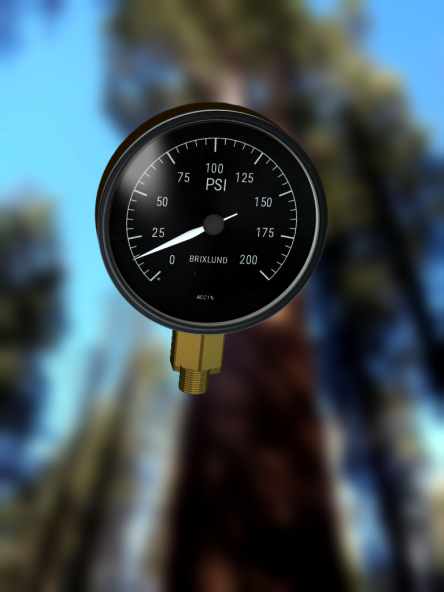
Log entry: 15 psi
